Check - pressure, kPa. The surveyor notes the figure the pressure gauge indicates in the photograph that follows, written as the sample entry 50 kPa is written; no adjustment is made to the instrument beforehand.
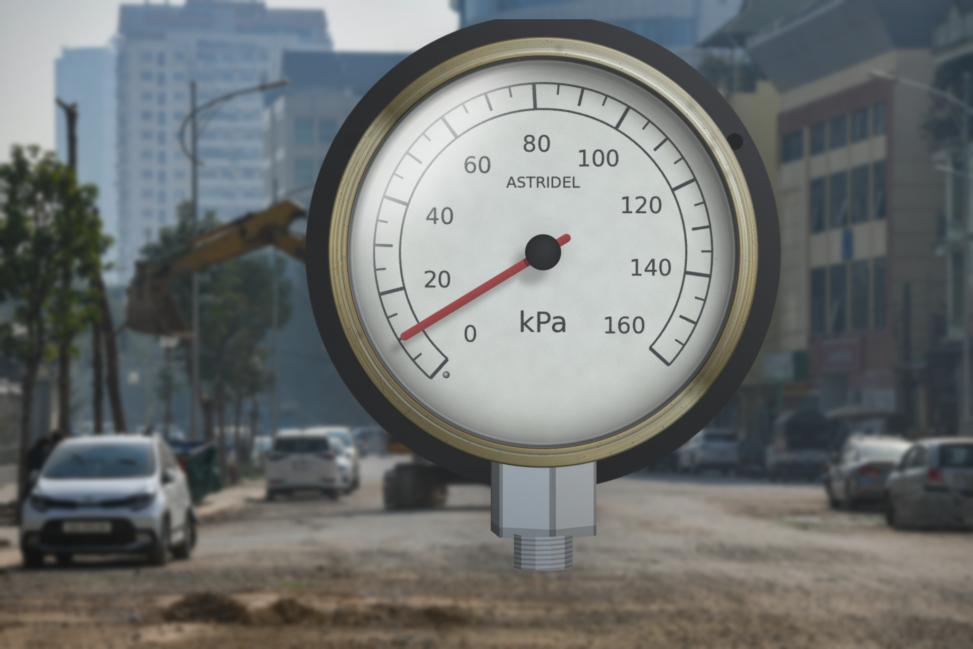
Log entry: 10 kPa
